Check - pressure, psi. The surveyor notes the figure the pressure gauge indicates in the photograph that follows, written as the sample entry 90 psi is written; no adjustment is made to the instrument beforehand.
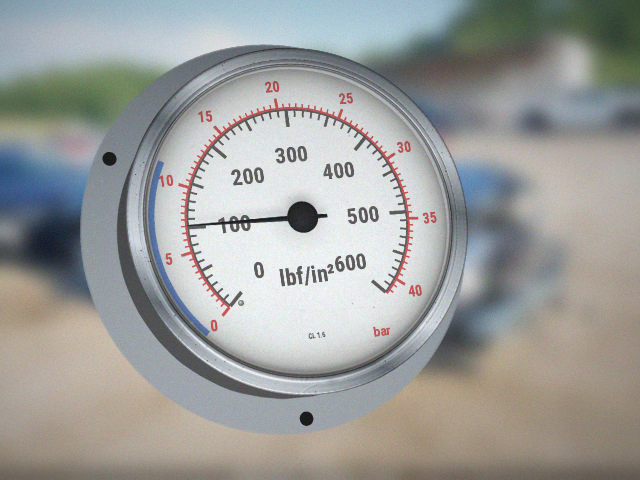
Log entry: 100 psi
